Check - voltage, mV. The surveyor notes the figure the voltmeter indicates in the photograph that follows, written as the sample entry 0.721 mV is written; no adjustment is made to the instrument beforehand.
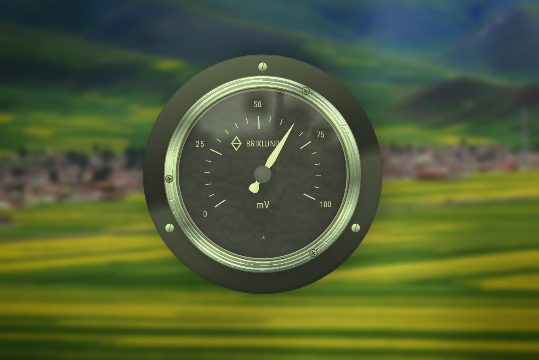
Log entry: 65 mV
